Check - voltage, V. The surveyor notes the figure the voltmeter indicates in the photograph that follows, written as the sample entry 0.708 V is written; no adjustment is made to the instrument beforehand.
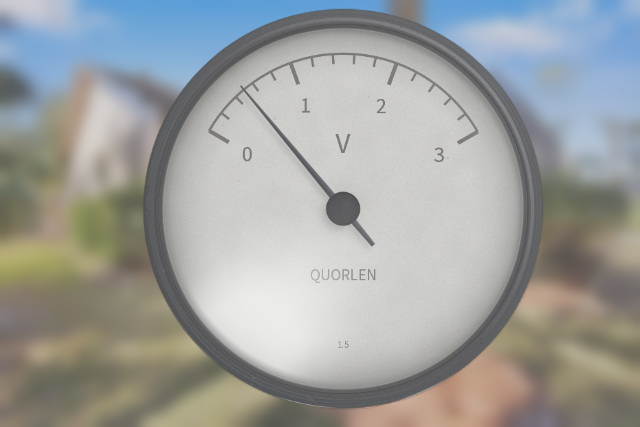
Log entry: 0.5 V
